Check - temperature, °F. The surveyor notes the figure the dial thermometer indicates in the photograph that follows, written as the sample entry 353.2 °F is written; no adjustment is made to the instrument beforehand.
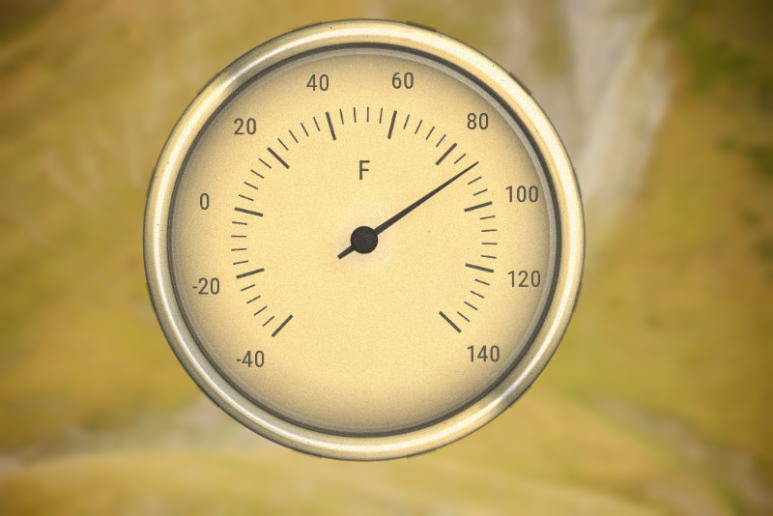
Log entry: 88 °F
